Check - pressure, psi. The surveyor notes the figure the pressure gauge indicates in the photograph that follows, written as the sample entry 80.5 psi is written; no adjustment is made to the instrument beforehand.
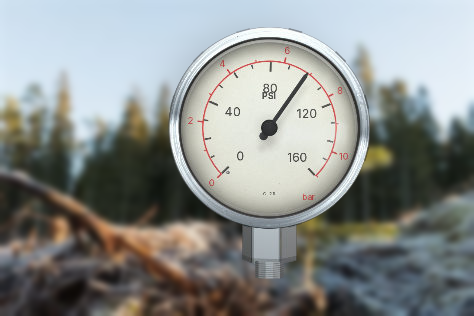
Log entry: 100 psi
